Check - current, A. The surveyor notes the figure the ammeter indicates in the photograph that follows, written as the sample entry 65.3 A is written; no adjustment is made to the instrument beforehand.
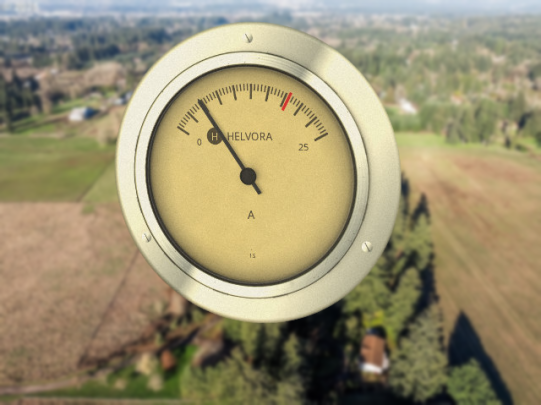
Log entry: 5 A
